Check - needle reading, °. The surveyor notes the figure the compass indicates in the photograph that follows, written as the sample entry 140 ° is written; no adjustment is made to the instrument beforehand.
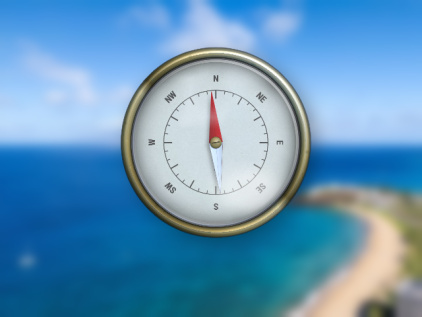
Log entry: 355 °
